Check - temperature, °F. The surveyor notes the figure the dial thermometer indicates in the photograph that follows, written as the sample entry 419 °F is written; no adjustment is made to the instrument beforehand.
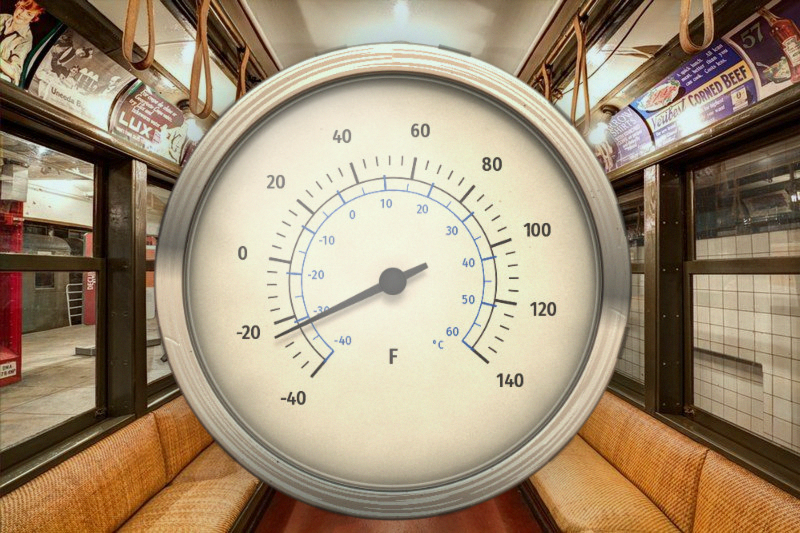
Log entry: -24 °F
